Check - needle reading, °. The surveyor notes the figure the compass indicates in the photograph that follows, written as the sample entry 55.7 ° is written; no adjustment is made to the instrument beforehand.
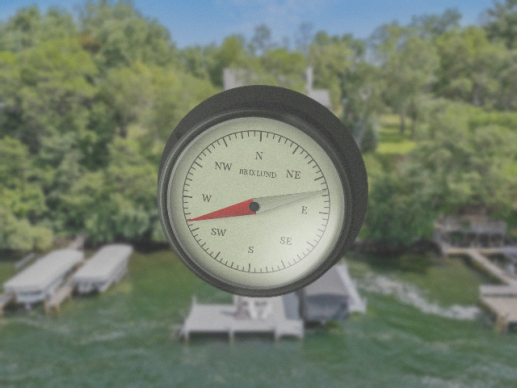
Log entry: 250 °
